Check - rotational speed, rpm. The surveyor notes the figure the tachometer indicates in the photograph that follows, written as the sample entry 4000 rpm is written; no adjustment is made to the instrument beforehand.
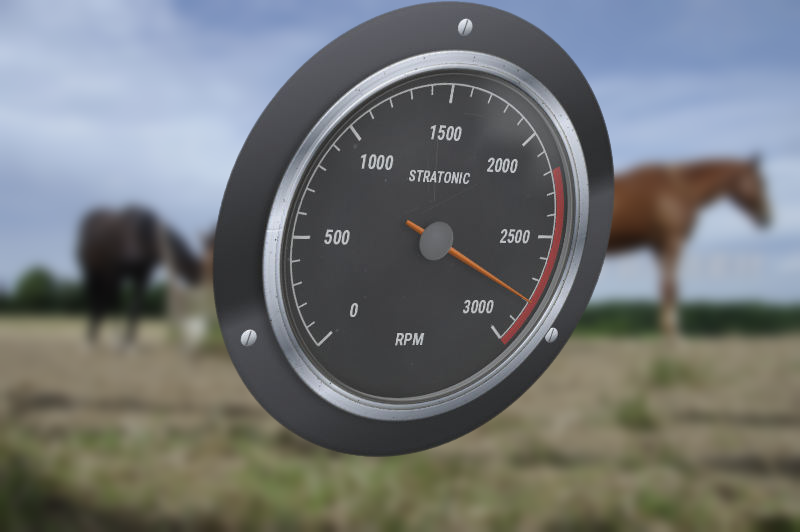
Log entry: 2800 rpm
